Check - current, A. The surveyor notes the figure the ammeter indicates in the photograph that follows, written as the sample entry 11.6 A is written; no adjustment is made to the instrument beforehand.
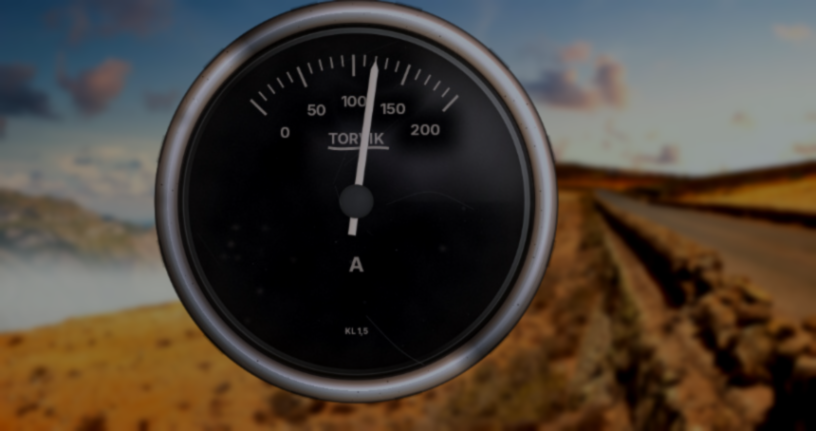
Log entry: 120 A
